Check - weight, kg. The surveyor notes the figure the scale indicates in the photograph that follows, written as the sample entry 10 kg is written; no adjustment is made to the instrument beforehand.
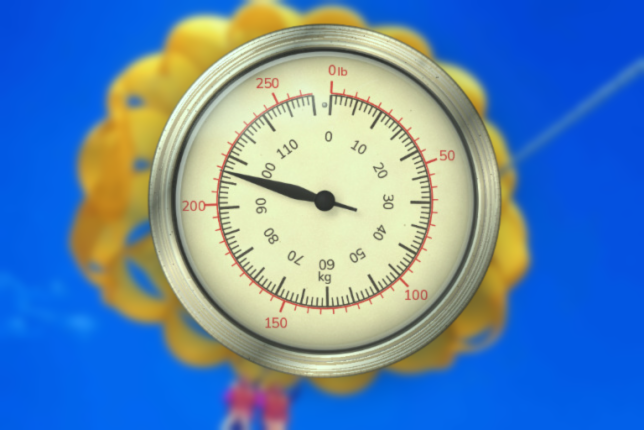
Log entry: 97 kg
